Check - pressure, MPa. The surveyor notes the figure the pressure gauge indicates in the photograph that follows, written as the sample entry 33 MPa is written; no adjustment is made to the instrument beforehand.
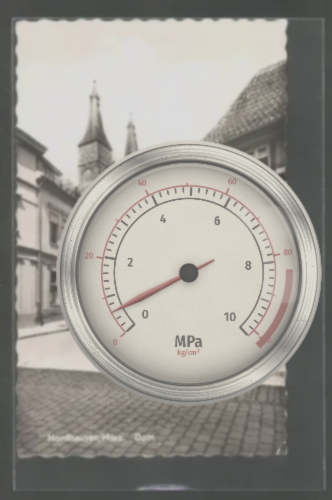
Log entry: 0.6 MPa
